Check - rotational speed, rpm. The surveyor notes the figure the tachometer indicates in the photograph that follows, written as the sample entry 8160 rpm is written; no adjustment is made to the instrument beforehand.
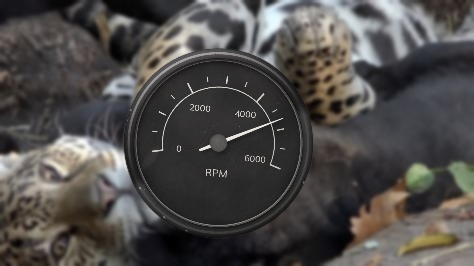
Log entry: 4750 rpm
